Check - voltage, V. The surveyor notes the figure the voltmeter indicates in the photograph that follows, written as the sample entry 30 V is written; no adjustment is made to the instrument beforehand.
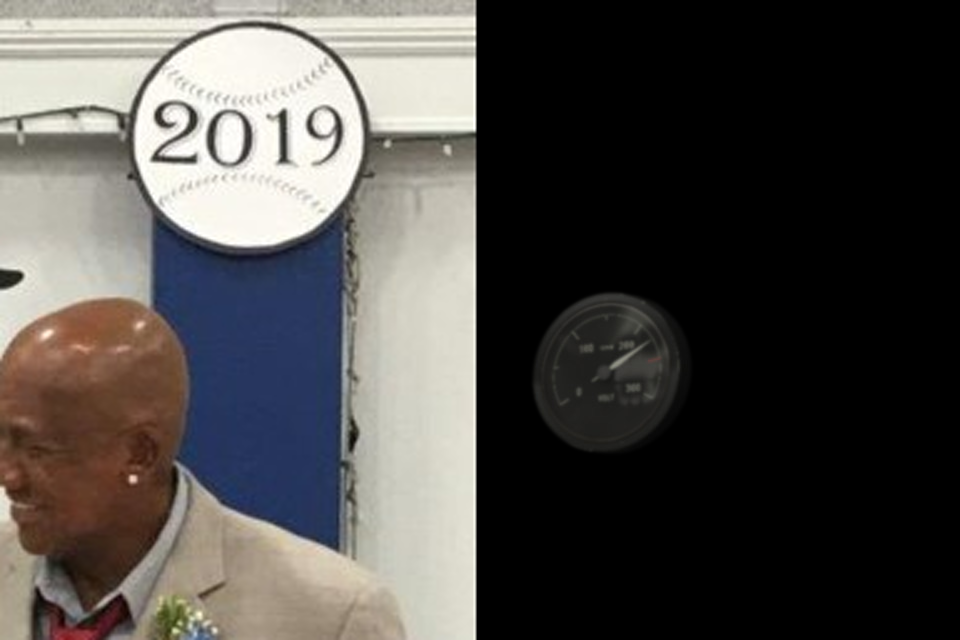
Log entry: 225 V
